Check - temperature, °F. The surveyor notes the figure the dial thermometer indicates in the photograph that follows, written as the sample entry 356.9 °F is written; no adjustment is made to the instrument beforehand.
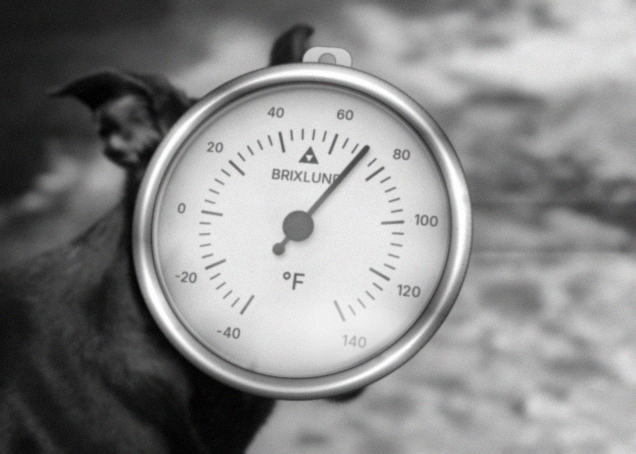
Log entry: 72 °F
